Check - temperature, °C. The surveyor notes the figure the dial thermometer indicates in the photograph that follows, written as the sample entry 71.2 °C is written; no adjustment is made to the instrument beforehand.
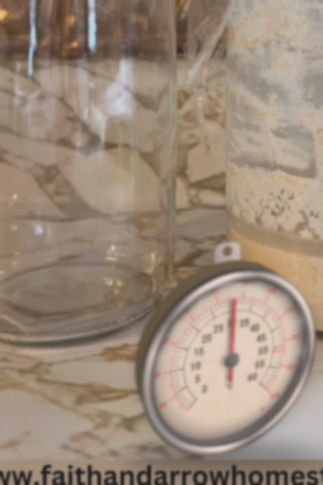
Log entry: 30 °C
